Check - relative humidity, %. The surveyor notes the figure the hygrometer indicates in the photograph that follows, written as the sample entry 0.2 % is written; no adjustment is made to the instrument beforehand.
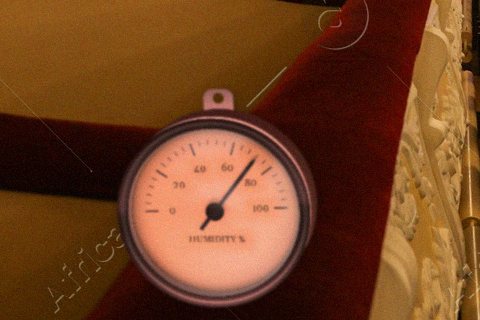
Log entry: 72 %
